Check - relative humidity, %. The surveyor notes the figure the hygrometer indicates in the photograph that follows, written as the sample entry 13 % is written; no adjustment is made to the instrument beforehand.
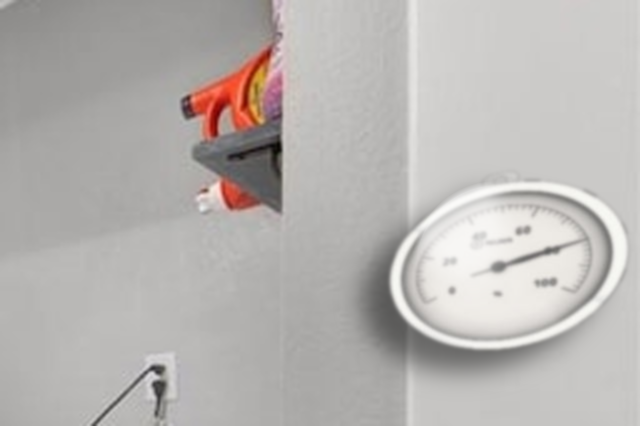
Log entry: 80 %
